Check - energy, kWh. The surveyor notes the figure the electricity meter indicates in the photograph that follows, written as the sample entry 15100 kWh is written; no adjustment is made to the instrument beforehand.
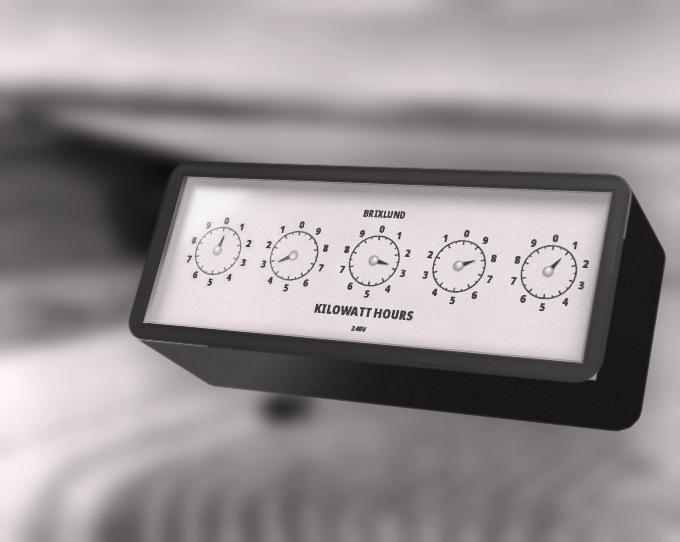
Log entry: 3281 kWh
